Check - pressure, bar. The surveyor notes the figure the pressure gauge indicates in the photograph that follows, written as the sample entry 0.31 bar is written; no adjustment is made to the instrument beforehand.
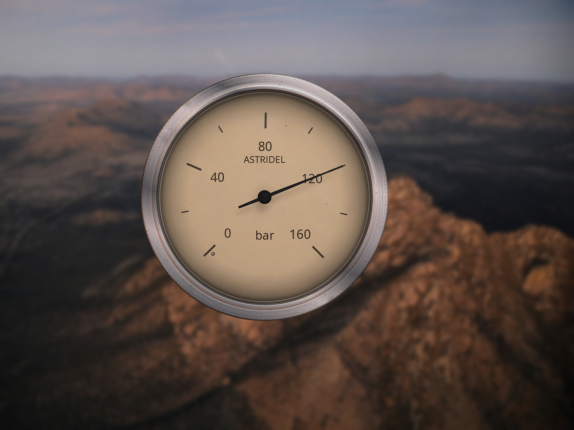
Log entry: 120 bar
